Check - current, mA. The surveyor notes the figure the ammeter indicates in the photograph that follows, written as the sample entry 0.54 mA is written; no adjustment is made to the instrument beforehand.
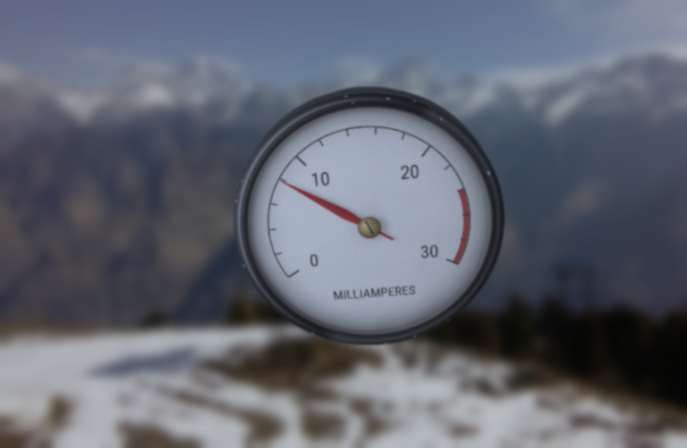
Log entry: 8 mA
